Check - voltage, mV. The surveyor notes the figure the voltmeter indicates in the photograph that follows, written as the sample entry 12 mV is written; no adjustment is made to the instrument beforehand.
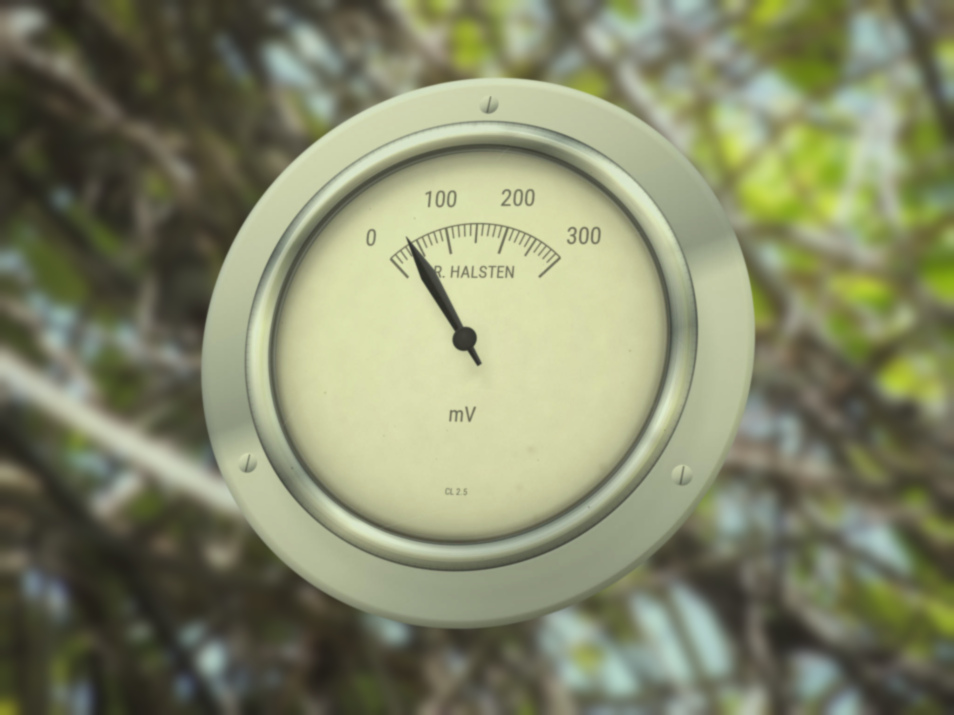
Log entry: 40 mV
